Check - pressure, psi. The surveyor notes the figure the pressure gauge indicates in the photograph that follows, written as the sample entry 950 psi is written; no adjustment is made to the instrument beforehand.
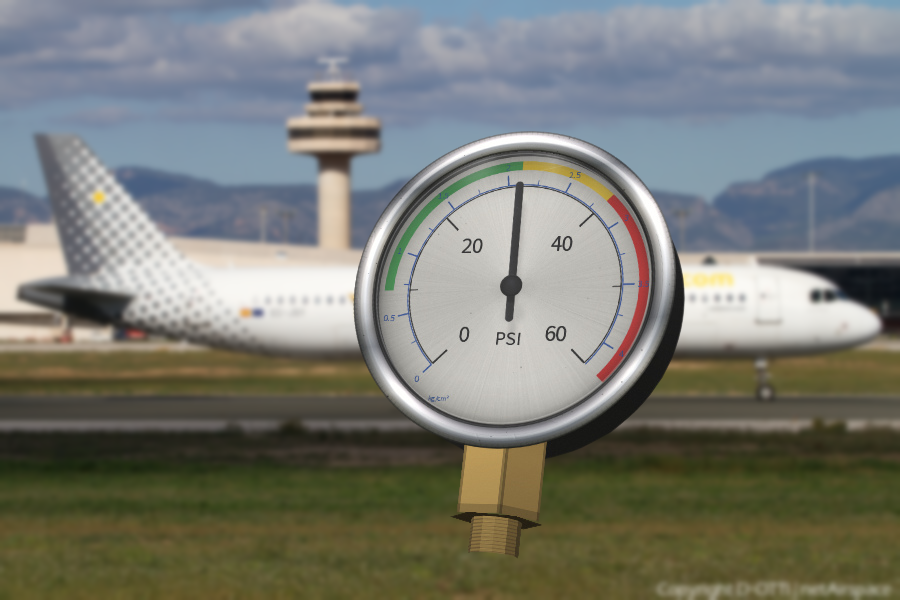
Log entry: 30 psi
